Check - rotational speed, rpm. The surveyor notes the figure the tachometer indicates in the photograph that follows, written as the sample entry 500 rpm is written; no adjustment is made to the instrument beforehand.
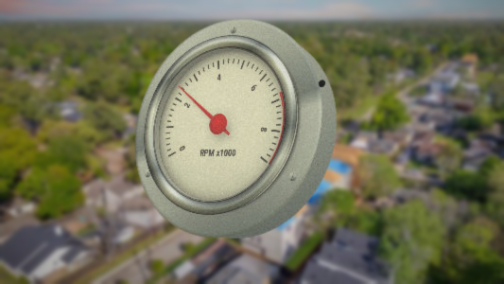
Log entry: 2400 rpm
